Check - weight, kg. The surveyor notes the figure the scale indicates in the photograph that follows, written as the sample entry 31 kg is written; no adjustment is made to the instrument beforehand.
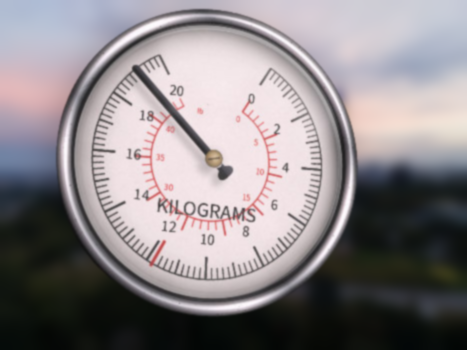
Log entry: 19 kg
